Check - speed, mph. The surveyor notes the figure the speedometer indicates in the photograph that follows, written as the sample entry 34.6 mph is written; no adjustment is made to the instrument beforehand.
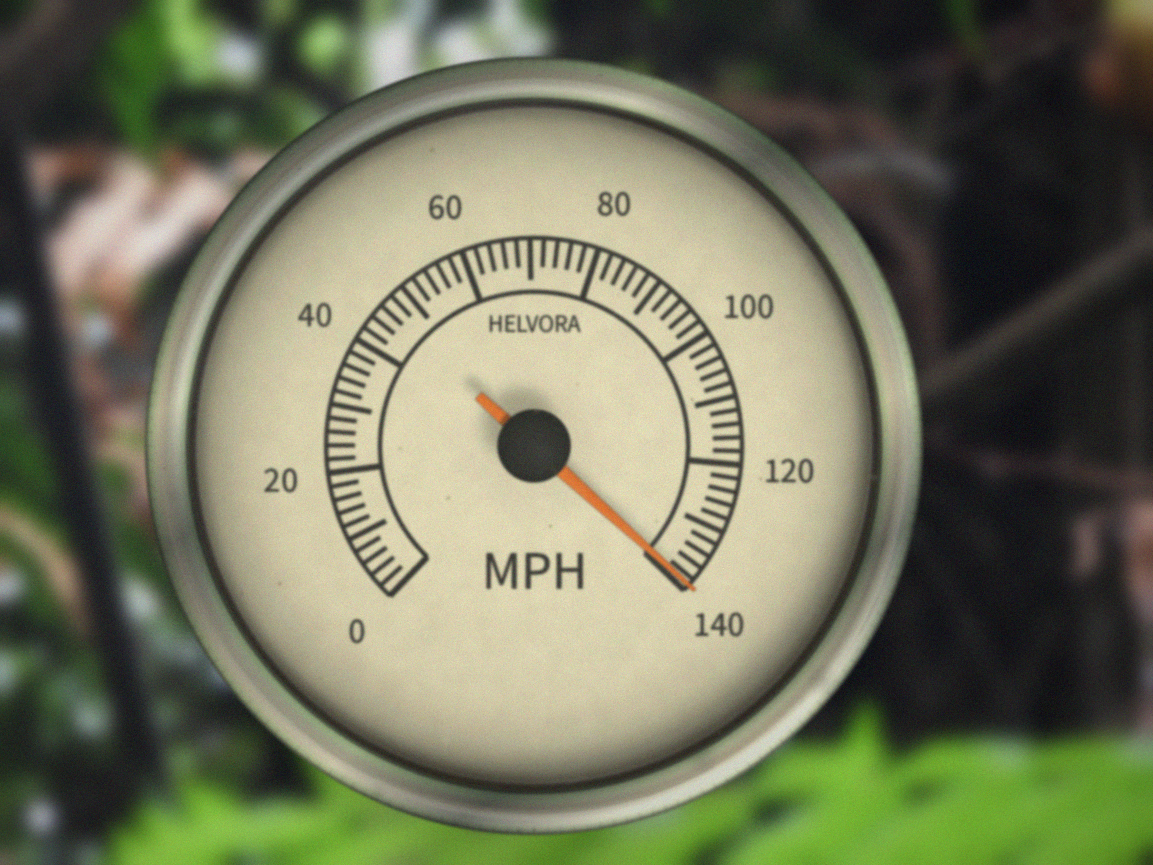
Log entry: 139 mph
